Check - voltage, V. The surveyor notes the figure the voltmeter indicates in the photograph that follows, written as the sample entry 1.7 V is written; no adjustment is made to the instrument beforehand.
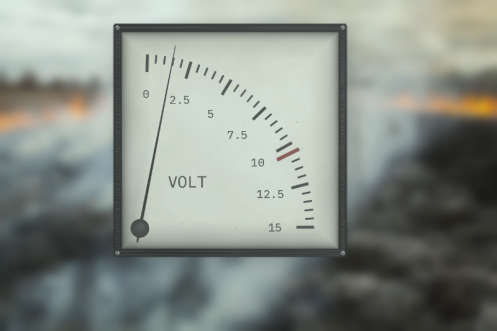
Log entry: 1.5 V
